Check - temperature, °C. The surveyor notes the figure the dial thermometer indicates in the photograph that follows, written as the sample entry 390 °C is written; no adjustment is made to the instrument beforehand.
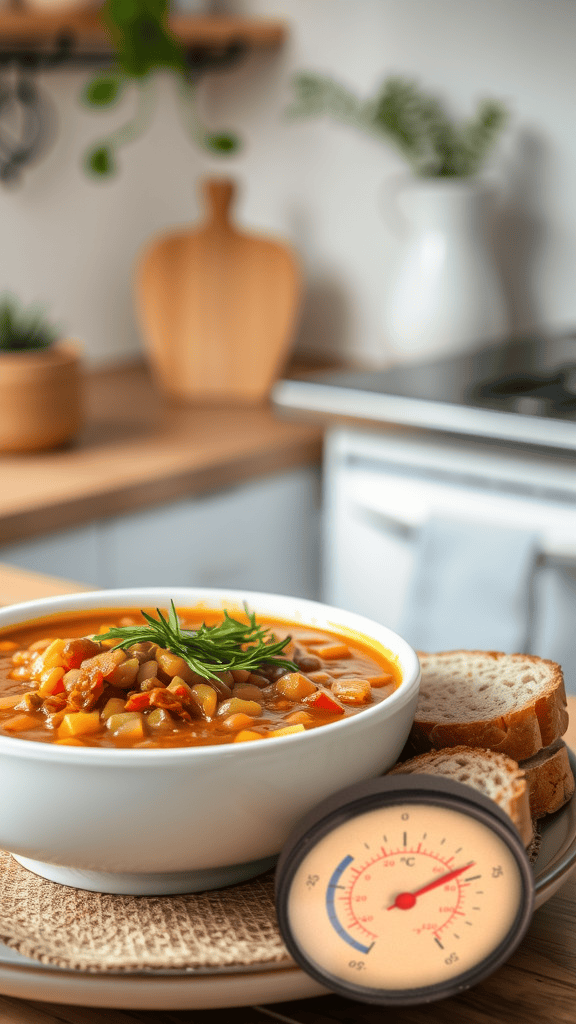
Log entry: 20 °C
